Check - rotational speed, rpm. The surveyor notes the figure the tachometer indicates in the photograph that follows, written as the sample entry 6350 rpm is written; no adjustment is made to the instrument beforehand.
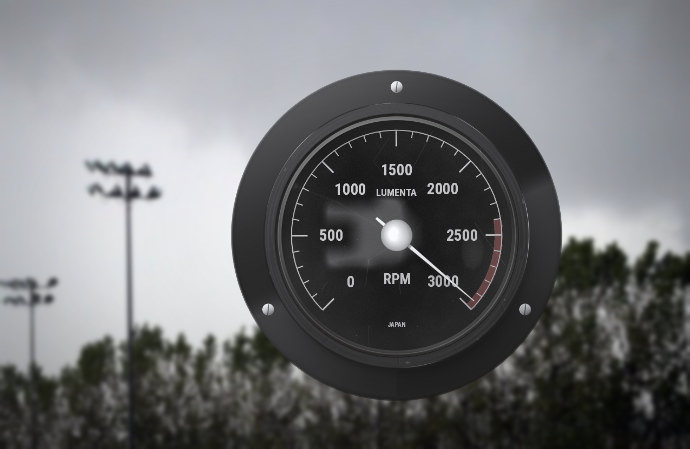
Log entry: 2950 rpm
